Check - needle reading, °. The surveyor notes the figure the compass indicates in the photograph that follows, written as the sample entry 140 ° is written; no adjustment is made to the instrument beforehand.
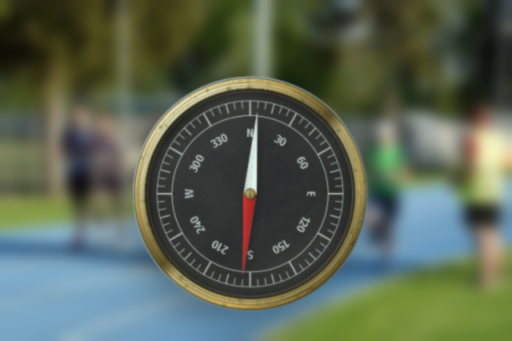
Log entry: 185 °
